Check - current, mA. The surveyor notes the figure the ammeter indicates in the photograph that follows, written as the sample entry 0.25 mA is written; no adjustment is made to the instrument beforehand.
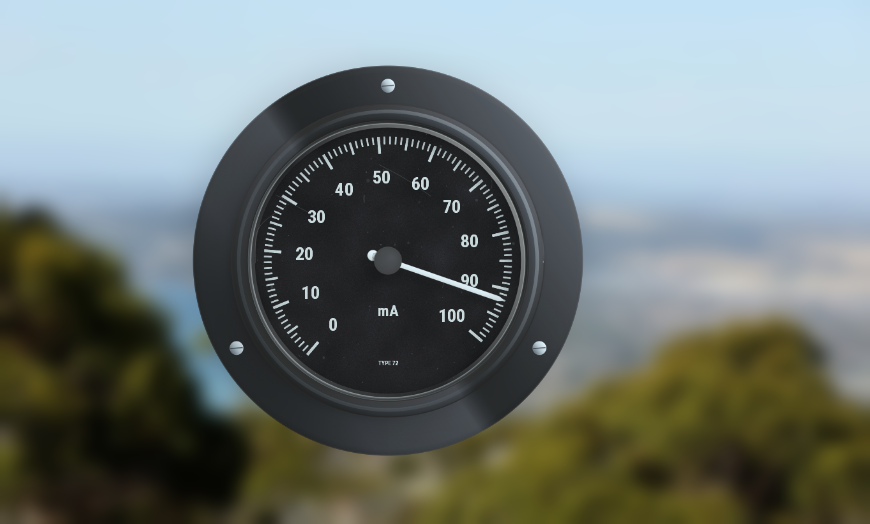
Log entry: 92 mA
